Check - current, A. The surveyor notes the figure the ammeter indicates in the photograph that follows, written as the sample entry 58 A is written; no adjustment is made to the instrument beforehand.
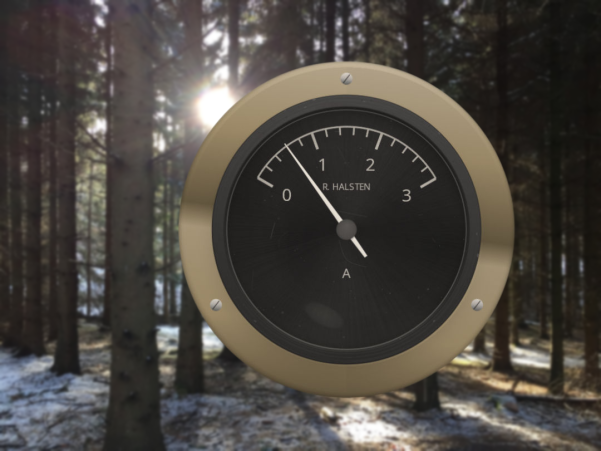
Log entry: 0.6 A
